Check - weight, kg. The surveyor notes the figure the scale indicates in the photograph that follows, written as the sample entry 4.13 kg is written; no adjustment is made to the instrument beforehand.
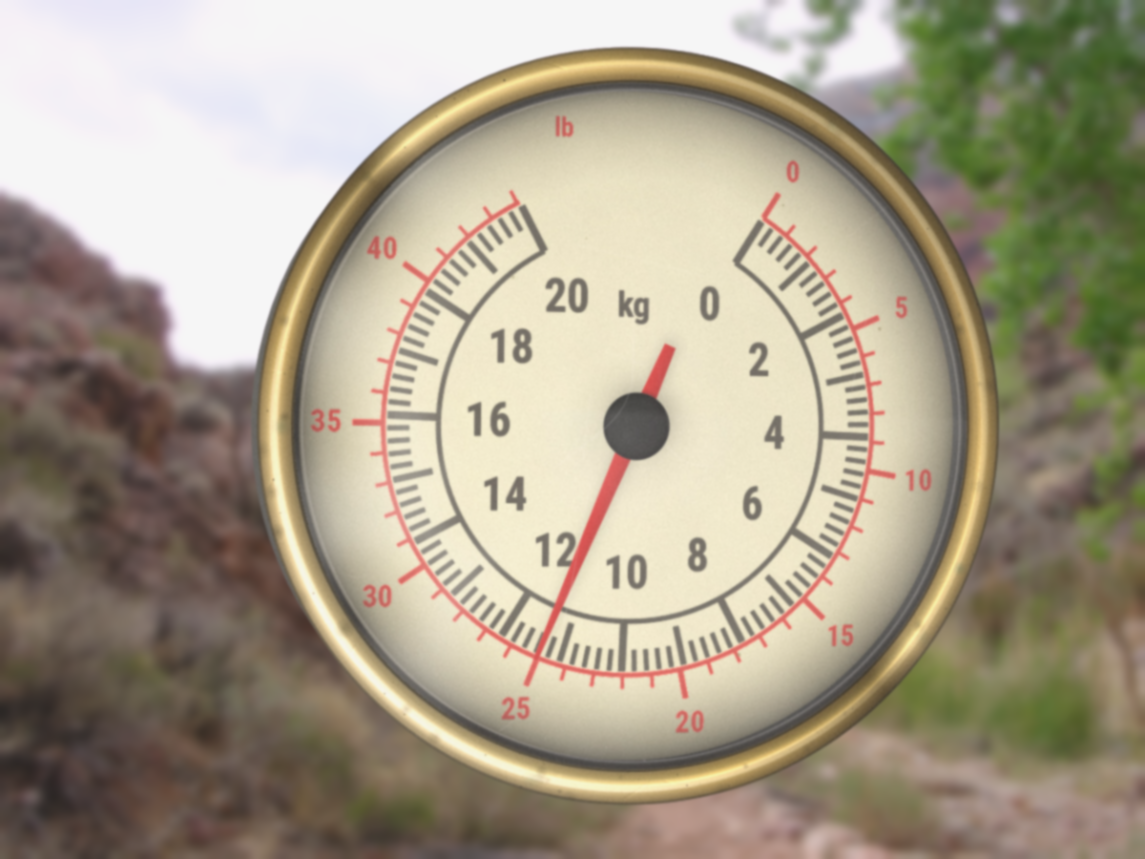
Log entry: 11.4 kg
